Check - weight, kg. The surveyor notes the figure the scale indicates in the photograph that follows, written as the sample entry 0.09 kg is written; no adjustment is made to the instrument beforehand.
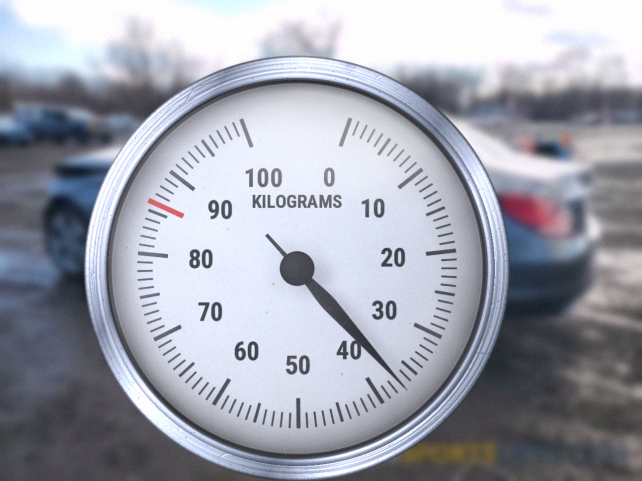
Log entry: 37 kg
